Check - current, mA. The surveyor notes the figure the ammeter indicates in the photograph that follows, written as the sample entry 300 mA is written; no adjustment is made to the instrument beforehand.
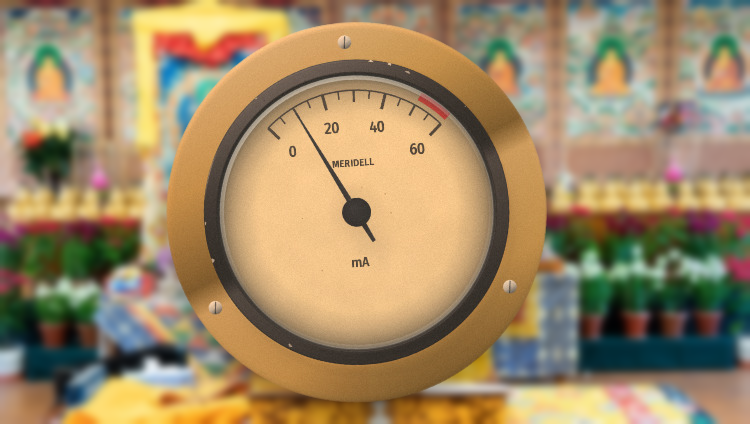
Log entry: 10 mA
